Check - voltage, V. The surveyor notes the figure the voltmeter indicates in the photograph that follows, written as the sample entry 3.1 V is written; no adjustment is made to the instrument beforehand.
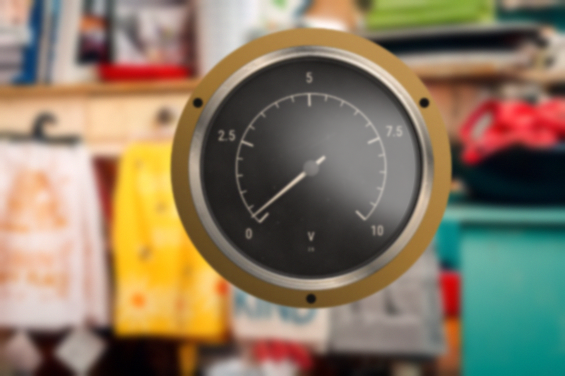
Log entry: 0.25 V
